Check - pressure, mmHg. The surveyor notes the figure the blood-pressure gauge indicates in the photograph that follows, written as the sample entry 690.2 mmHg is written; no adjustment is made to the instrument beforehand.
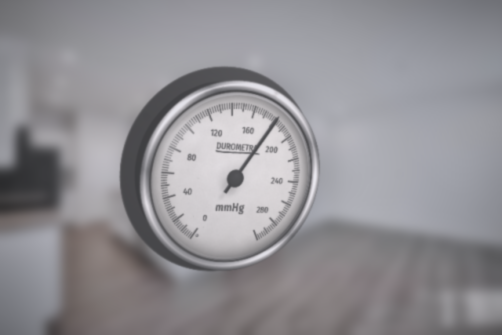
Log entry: 180 mmHg
